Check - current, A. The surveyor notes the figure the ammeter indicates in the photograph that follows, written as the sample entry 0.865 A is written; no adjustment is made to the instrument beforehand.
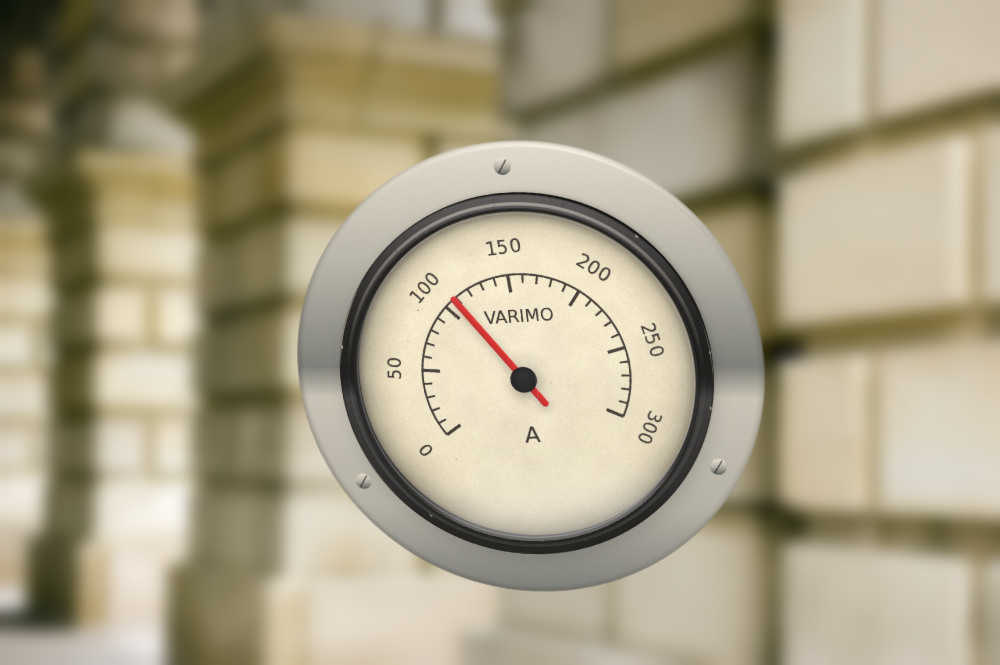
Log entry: 110 A
